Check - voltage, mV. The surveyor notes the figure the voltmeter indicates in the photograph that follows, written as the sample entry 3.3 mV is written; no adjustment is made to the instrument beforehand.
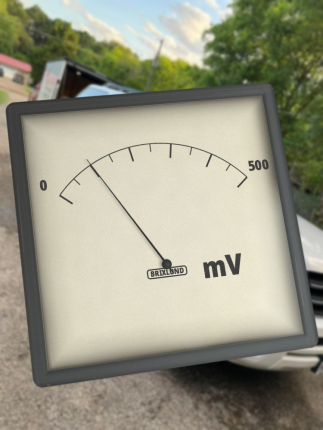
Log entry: 100 mV
